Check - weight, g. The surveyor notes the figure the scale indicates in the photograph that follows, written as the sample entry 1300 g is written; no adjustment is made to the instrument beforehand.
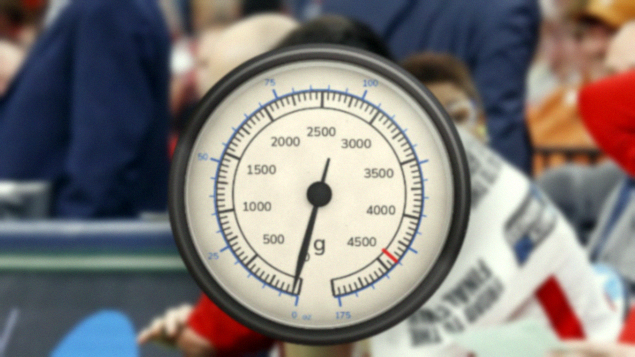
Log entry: 50 g
